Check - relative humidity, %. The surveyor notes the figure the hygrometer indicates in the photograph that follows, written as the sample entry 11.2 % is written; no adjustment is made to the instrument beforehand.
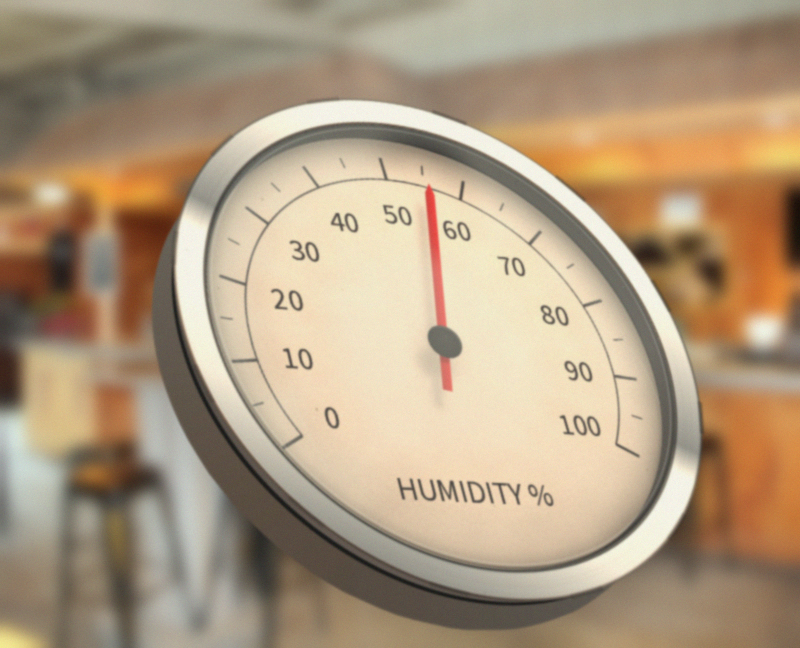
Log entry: 55 %
